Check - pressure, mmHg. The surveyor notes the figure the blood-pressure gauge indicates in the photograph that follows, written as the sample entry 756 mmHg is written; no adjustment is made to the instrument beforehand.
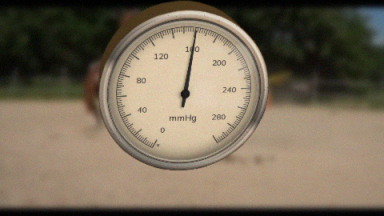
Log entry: 160 mmHg
